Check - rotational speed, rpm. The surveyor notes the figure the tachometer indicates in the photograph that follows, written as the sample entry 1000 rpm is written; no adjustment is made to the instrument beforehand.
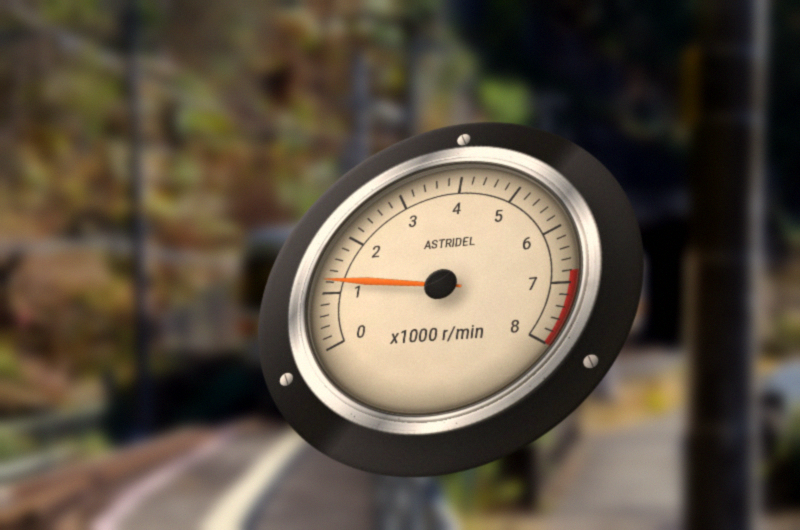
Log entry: 1200 rpm
